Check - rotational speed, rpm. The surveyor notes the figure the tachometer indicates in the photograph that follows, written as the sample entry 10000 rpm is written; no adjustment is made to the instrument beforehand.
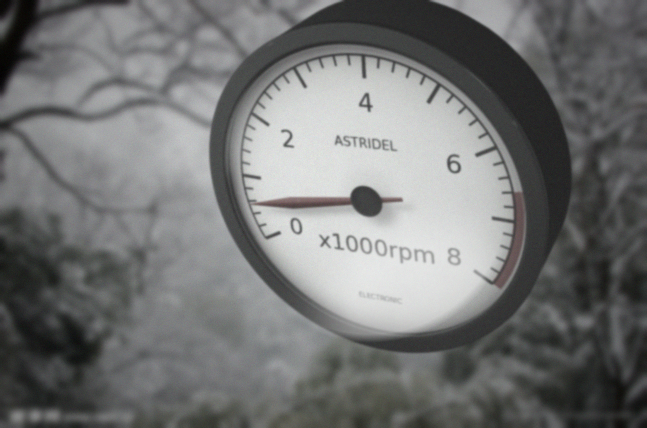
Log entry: 600 rpm
